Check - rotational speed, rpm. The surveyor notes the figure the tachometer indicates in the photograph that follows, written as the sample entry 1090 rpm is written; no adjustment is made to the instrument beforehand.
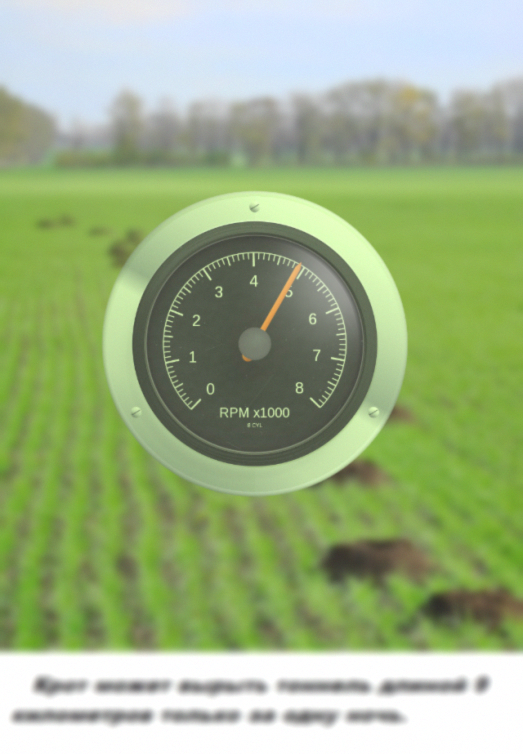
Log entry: 4900 rpm
